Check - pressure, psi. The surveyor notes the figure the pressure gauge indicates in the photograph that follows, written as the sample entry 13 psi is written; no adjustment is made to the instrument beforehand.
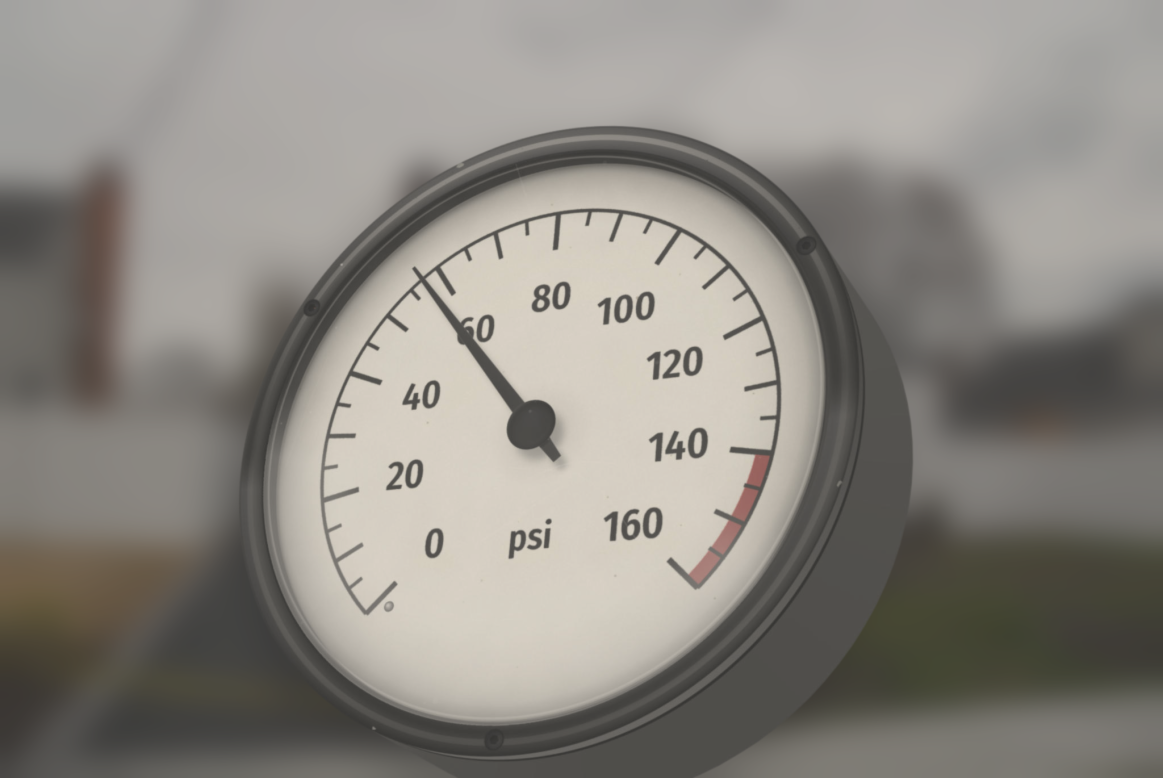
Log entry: 57.5 psi
